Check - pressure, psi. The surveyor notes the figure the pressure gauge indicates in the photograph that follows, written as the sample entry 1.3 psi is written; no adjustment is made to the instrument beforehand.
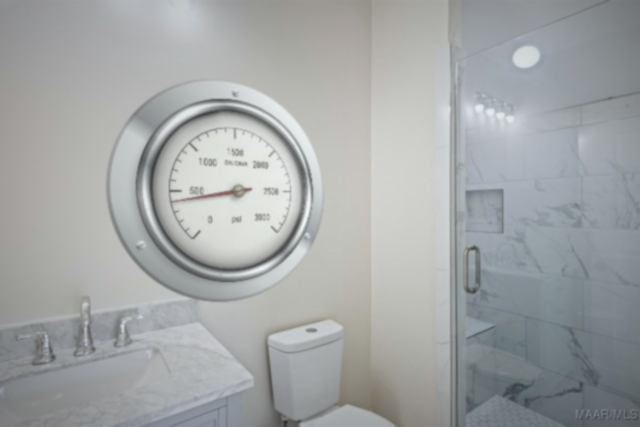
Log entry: 400 psi
